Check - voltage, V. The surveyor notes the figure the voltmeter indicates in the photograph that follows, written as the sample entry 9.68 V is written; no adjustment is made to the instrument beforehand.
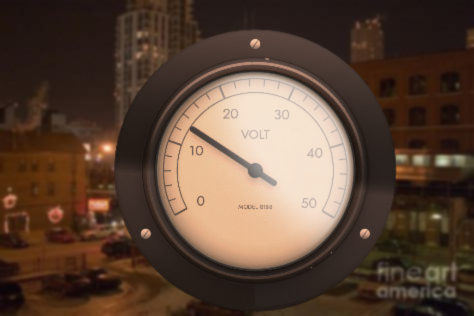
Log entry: 13 V
